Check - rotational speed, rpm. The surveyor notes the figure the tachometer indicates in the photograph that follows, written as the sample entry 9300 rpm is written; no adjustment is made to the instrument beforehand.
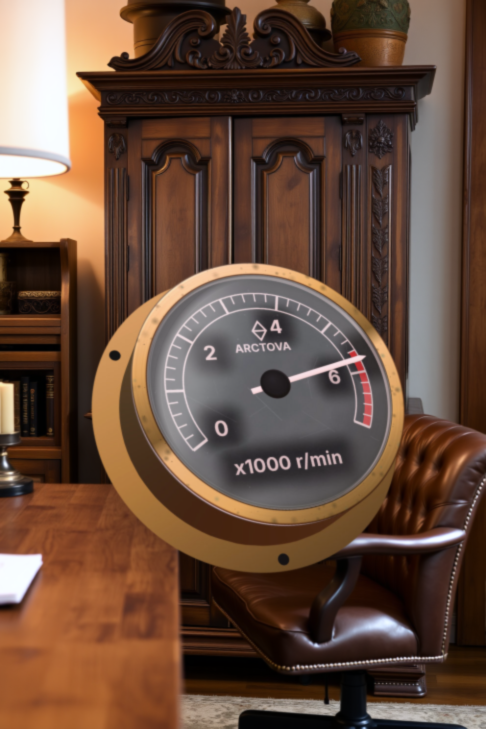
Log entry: 5800 rpm
